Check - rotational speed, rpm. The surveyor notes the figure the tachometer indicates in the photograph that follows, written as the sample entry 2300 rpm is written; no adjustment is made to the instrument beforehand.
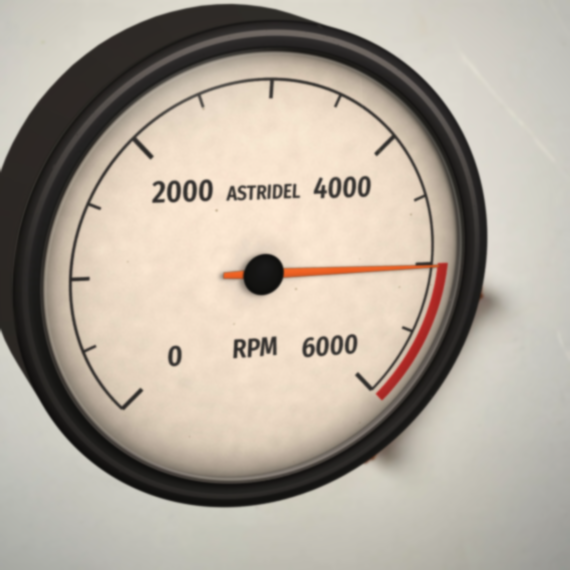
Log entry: 5000 rpm
